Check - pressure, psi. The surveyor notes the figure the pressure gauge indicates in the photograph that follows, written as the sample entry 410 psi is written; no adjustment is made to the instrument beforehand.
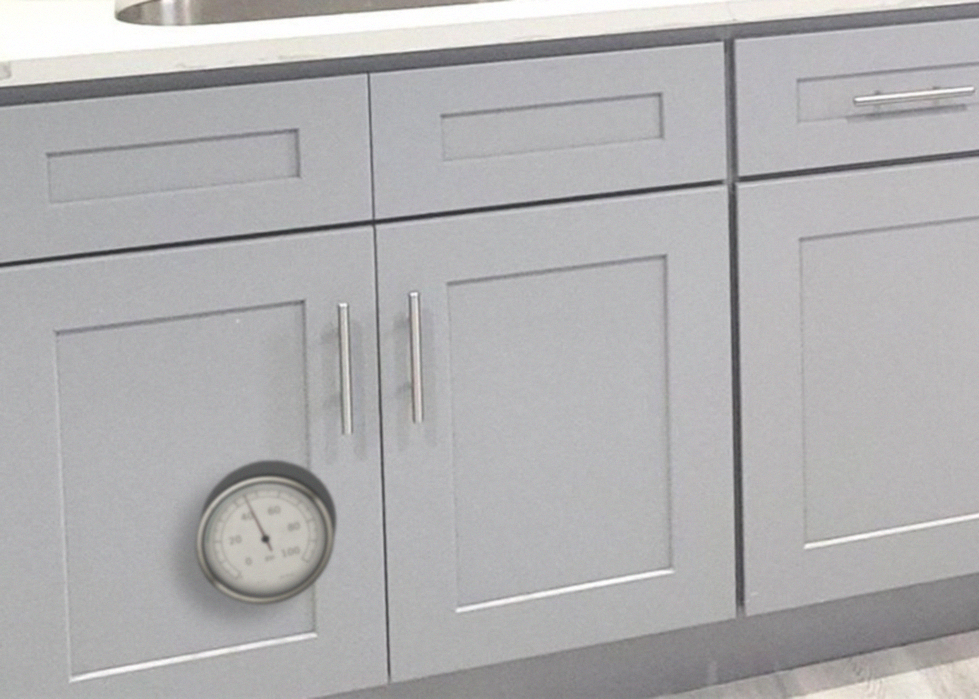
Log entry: 45 psi
